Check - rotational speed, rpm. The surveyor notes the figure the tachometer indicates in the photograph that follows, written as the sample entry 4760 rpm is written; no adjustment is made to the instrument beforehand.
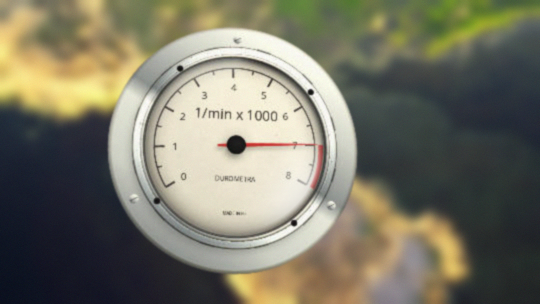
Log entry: 7000 rpm
